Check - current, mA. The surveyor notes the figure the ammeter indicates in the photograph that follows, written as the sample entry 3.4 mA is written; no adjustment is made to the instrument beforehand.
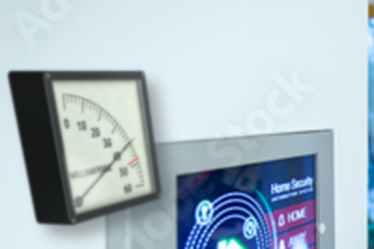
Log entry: 40 mA
